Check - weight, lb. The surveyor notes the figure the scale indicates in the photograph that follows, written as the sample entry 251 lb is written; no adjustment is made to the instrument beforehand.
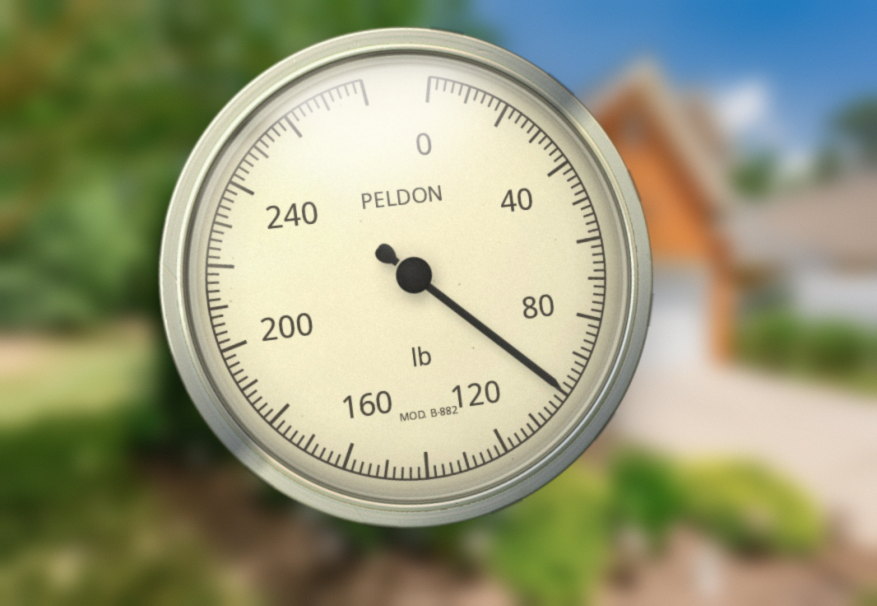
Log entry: 100 lb
